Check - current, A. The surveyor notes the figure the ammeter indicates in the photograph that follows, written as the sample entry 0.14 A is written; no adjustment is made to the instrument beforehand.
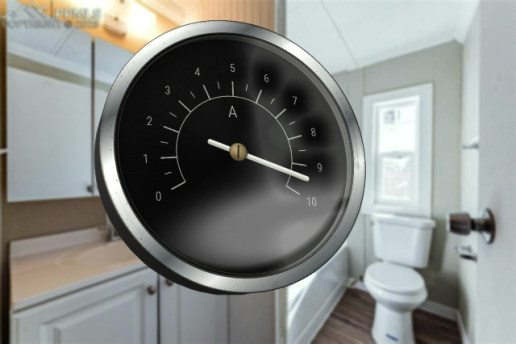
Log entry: 9.5 A
